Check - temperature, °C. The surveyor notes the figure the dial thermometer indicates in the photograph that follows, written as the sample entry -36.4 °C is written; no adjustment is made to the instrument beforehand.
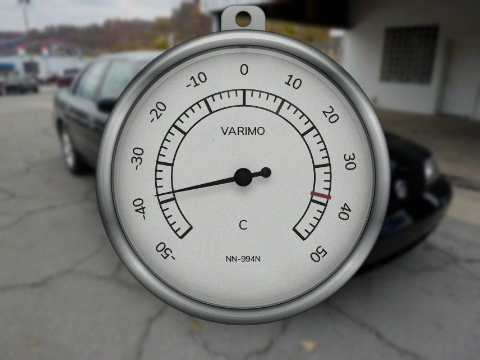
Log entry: -38 °C
